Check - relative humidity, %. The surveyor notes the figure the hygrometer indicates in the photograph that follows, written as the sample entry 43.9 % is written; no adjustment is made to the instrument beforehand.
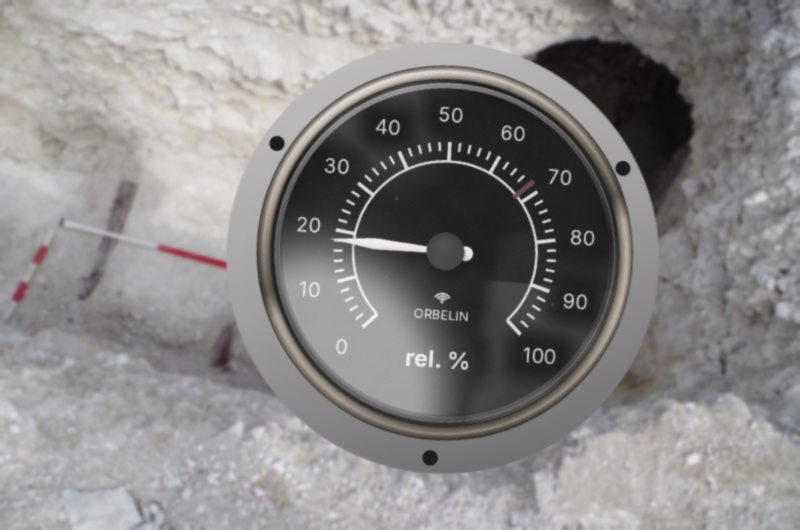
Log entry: 18 %
